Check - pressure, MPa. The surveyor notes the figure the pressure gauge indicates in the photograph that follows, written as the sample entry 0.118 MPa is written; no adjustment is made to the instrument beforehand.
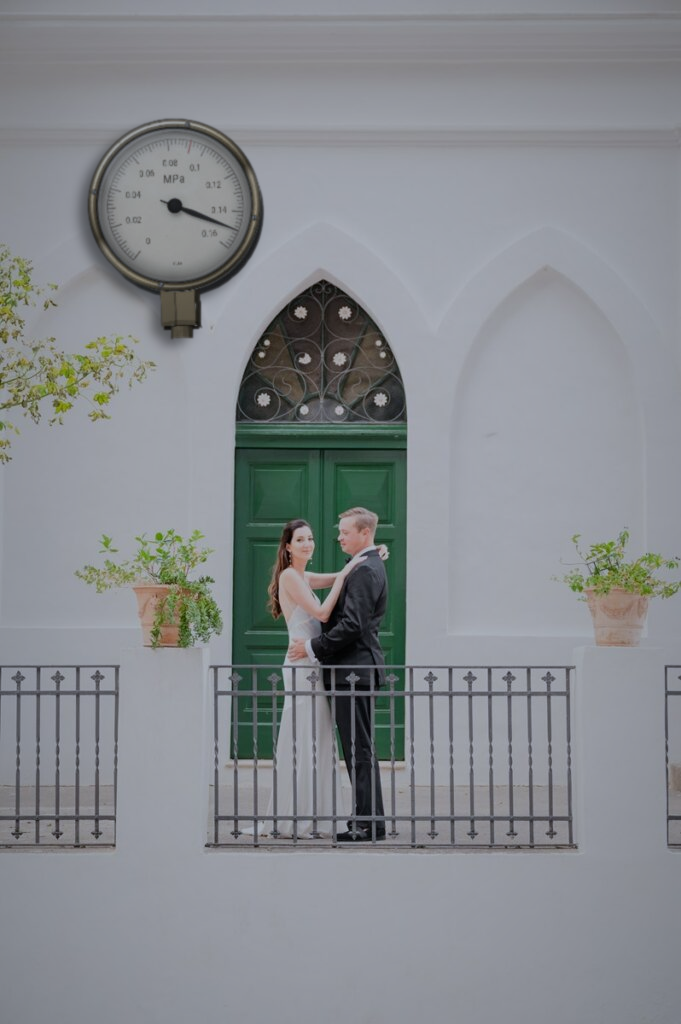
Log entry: 0.15 MPa
